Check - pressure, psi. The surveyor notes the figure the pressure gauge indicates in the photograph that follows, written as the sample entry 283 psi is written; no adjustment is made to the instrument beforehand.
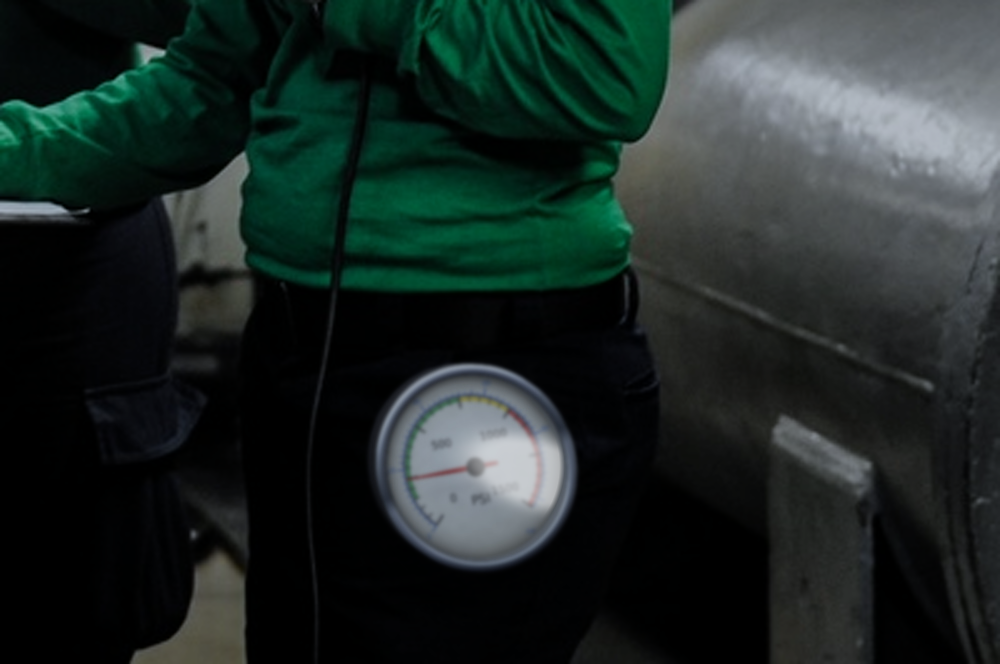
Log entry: 250 psi
